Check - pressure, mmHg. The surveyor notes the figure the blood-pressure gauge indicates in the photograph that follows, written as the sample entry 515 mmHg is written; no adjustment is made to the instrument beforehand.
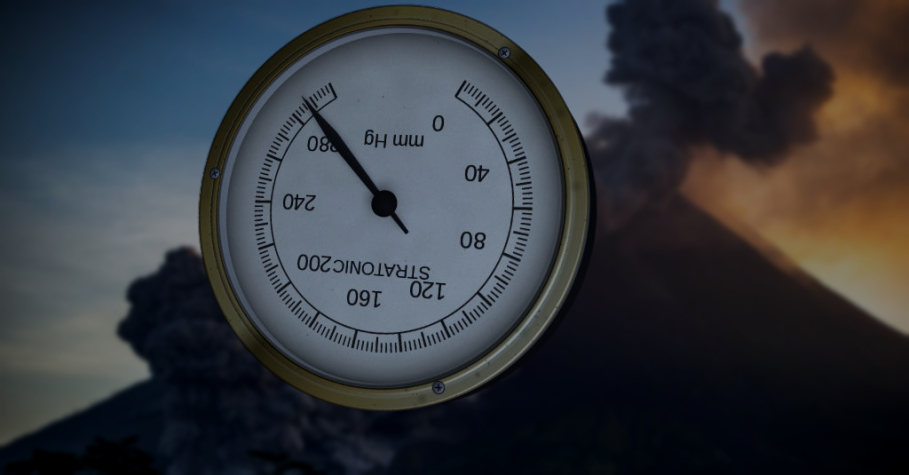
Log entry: 288 mmHg
